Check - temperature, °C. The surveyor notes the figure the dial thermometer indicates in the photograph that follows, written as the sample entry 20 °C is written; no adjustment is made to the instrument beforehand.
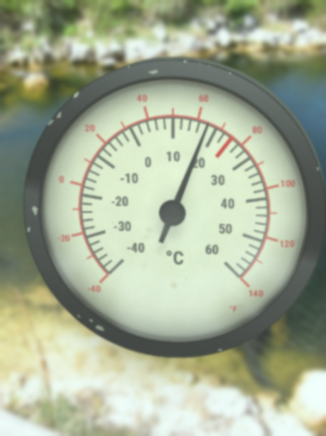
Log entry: 18 °C
